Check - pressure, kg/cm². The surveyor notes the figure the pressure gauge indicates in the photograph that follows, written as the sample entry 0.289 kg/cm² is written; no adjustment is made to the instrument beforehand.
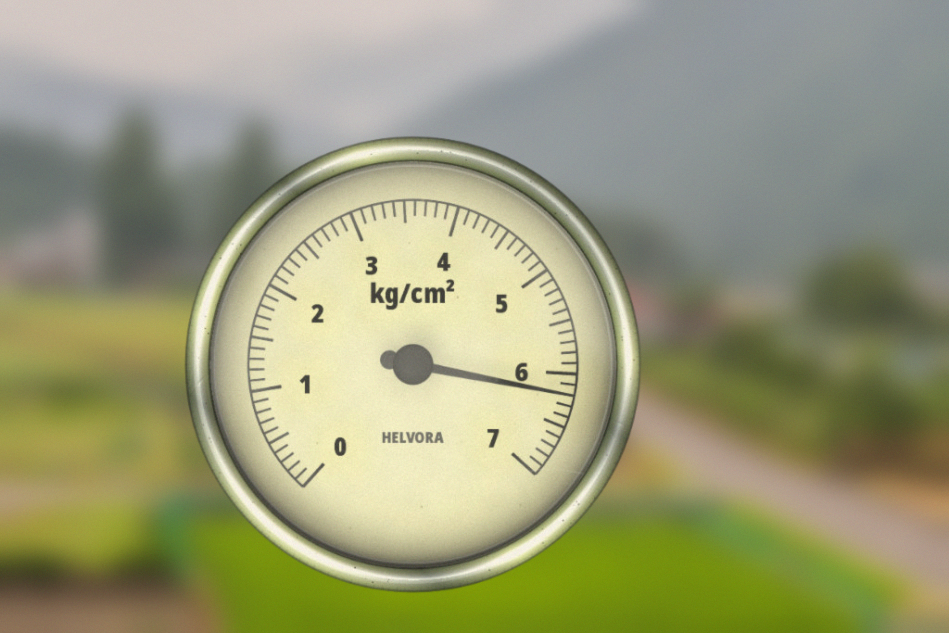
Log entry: 6.2 kg/cm²
